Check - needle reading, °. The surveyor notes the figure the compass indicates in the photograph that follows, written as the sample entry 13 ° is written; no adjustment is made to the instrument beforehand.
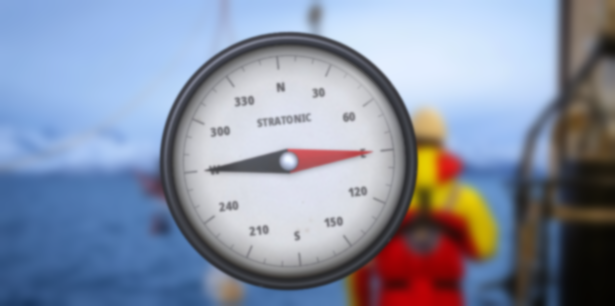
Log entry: 90 °
